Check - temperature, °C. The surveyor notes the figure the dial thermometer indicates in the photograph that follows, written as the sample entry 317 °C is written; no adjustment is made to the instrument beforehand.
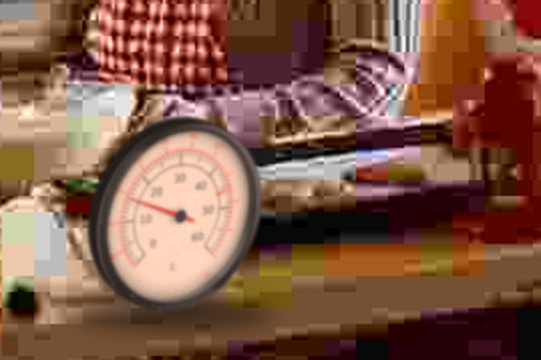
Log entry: 15 °C
